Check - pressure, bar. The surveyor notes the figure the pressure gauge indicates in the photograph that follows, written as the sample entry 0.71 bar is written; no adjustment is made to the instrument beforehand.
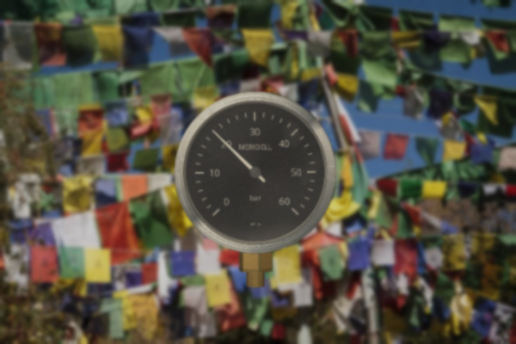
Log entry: 20 bar
